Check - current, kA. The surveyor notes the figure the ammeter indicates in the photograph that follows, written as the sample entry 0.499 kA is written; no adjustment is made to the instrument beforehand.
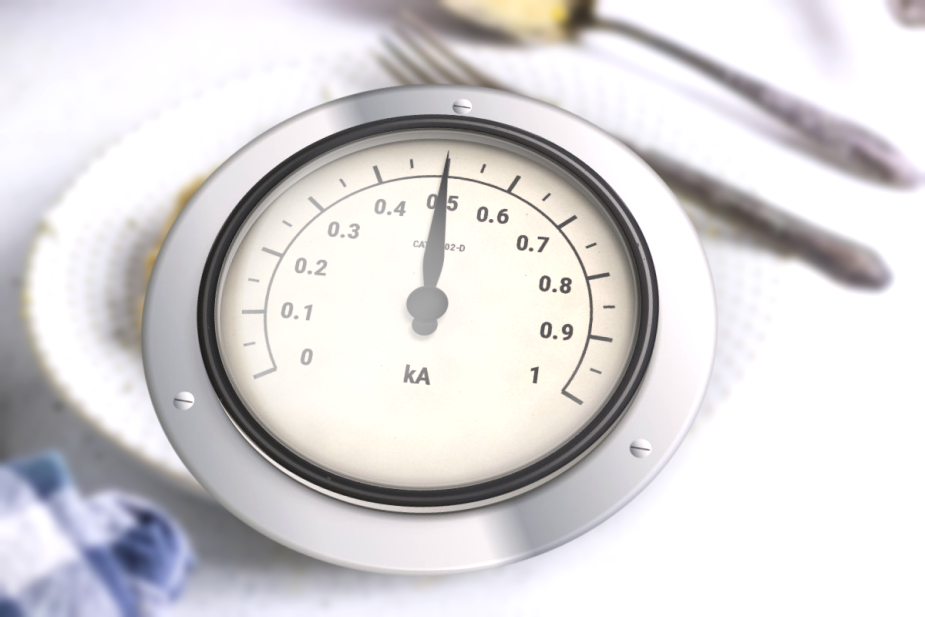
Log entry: 0.5 kA
